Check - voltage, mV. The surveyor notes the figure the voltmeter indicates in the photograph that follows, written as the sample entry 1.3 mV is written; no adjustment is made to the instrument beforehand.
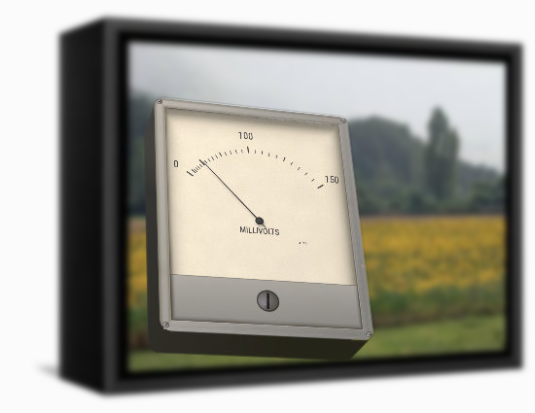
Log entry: 50 mV
